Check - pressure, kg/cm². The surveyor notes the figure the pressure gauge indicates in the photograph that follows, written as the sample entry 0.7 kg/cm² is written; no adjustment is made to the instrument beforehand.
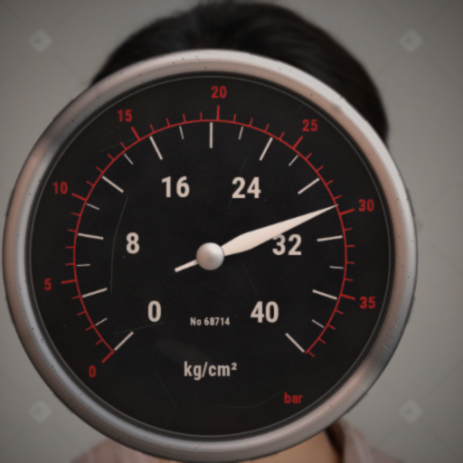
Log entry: 30 kg/cm²
